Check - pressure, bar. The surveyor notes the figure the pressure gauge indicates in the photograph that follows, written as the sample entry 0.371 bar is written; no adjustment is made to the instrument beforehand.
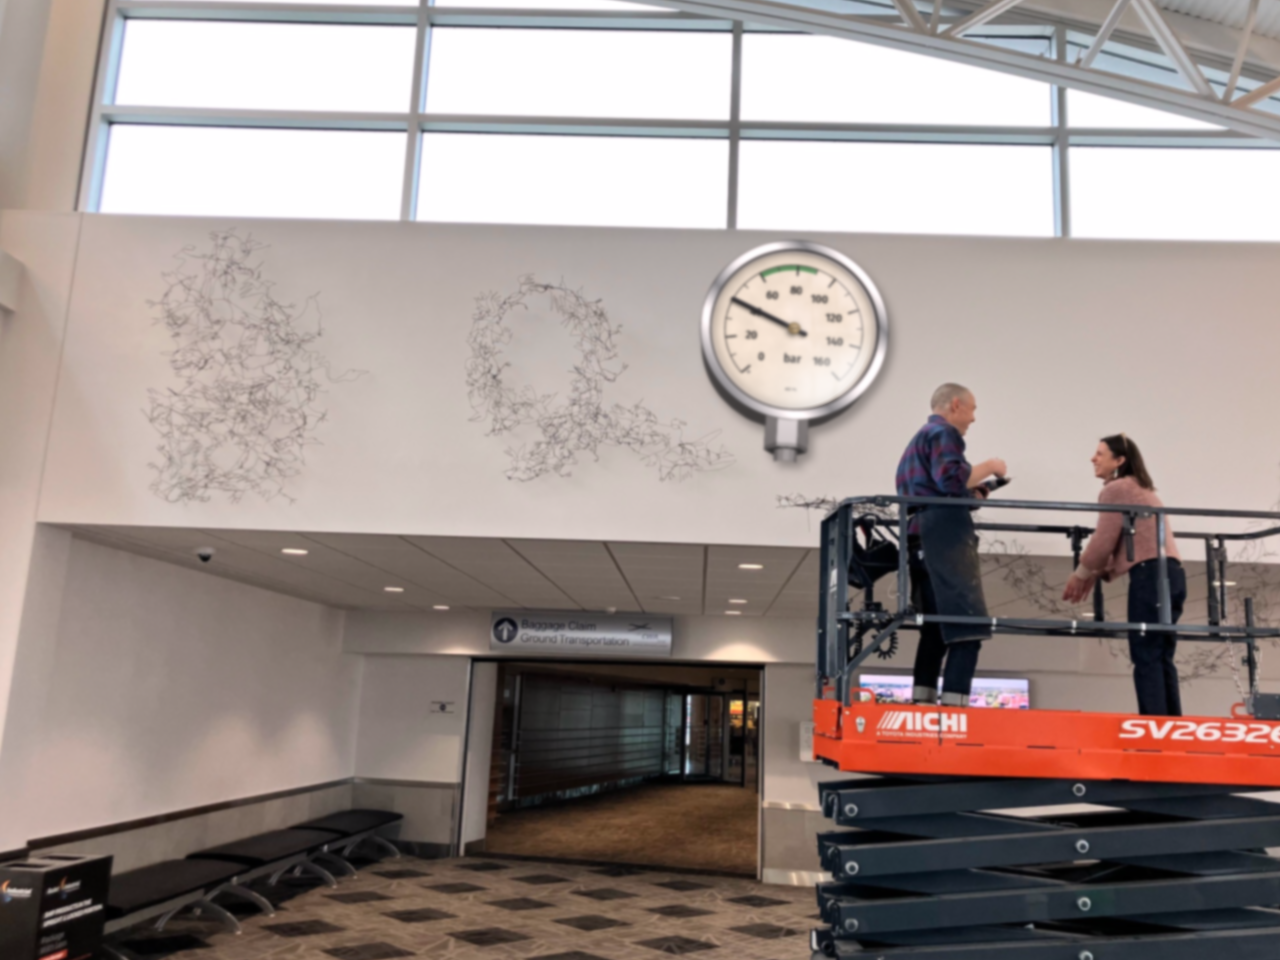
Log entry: 40 bar
